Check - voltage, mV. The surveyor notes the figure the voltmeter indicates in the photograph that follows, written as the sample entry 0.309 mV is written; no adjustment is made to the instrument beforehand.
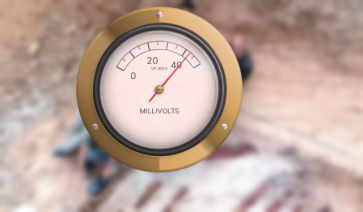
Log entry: 42.5 mV
